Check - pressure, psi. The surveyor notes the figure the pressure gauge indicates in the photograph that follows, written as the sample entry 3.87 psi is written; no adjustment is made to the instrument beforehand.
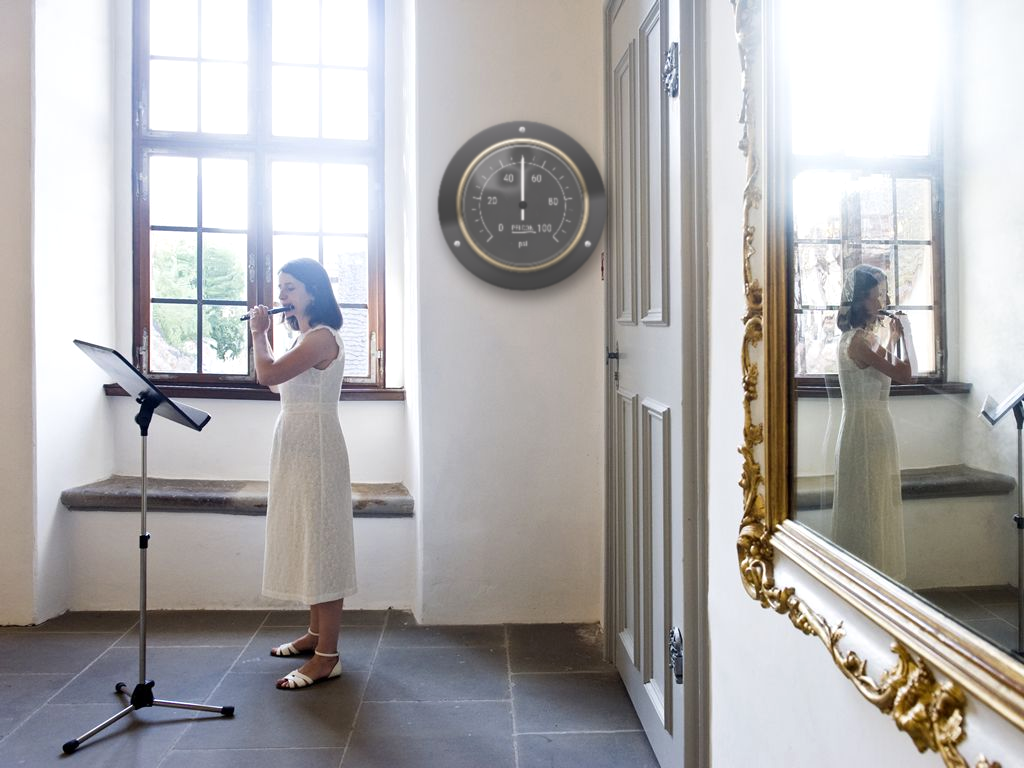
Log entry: 50 psi
